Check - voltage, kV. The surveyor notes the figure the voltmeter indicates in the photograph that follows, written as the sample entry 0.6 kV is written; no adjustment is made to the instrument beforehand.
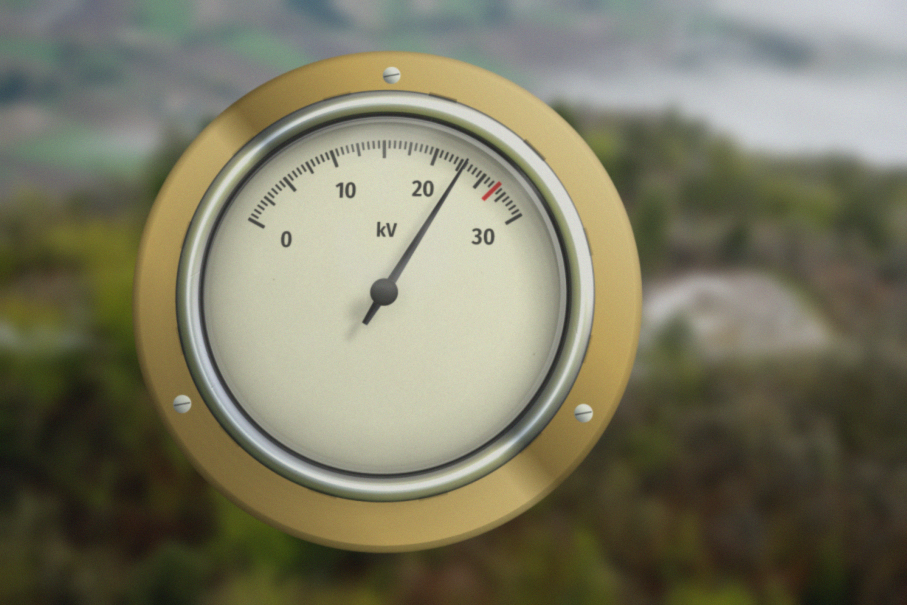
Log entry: 23 kV
